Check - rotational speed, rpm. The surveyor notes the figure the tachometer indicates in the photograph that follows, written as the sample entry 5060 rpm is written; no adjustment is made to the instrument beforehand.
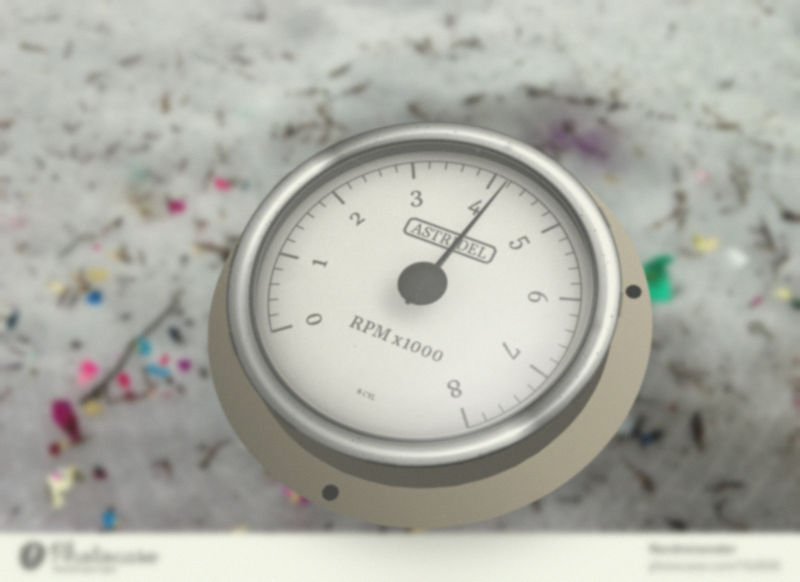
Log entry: 4200 rpm
